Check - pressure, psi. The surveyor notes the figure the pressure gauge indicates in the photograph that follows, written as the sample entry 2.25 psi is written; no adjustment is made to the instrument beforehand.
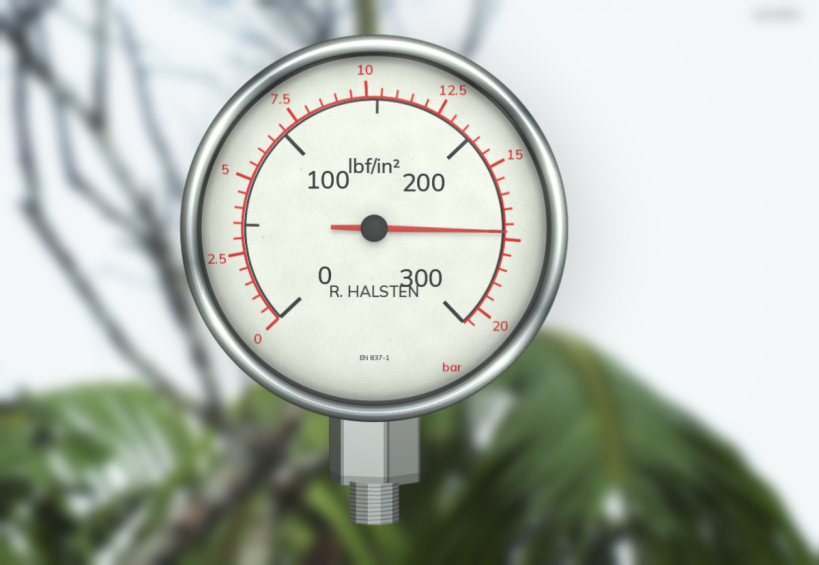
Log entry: 250 psi
